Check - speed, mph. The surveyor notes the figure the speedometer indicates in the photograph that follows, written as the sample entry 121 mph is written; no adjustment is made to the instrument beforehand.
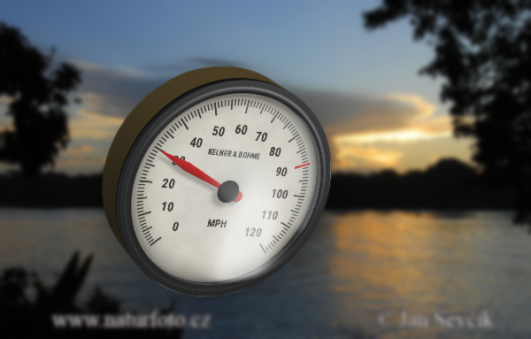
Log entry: 30 mph
